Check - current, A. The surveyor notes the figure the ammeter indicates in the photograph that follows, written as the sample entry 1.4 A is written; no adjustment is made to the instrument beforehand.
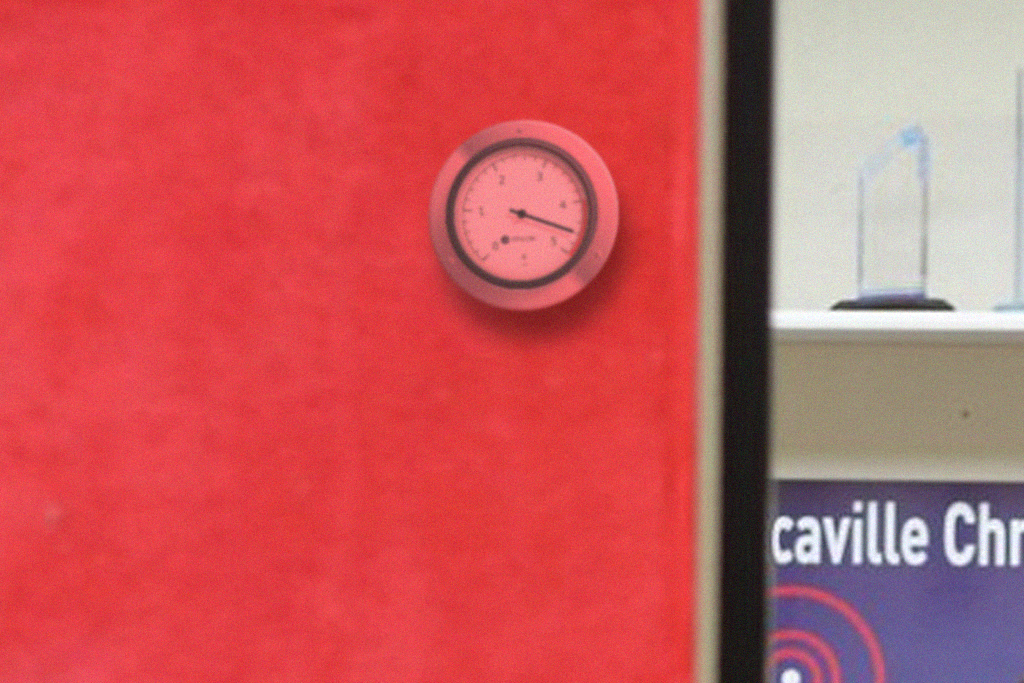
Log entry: 4.6 A
